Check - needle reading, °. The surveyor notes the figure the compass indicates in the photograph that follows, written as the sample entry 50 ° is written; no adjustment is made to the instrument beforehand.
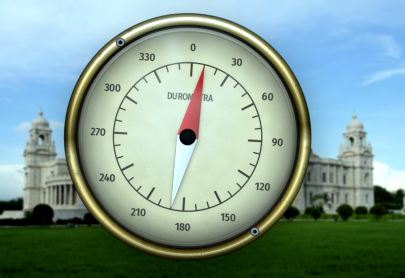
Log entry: 10 °
